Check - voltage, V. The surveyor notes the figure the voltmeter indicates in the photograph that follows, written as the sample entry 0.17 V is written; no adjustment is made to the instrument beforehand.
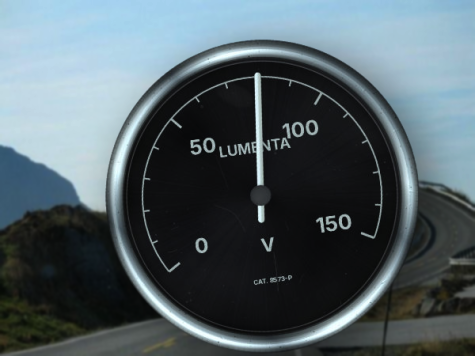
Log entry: 80 V
